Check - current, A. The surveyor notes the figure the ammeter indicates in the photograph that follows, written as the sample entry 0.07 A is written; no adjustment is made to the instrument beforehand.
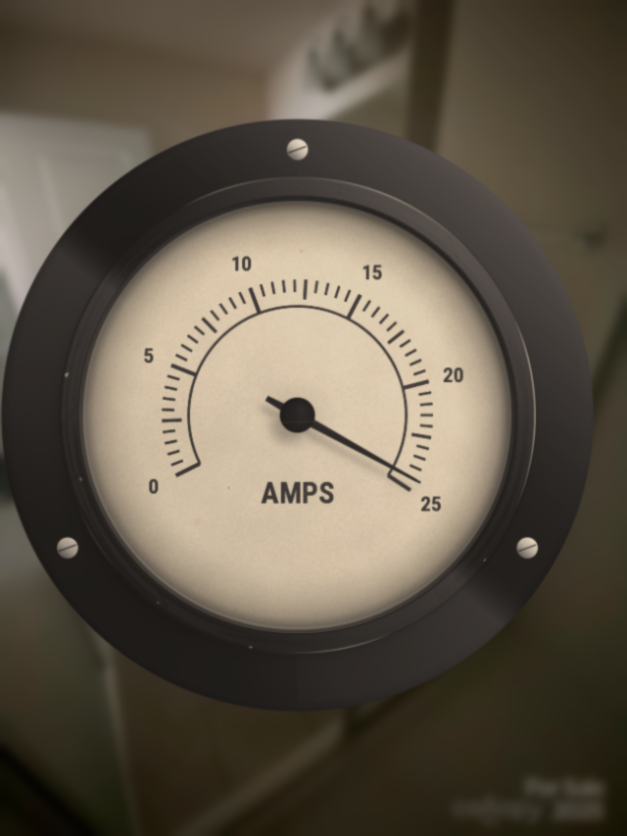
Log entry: 24.5 A
